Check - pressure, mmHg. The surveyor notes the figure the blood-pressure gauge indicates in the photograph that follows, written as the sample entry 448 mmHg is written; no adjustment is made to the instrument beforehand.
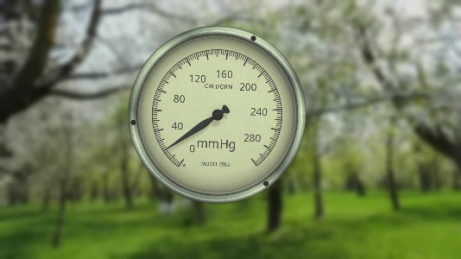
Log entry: 20 mmHg
